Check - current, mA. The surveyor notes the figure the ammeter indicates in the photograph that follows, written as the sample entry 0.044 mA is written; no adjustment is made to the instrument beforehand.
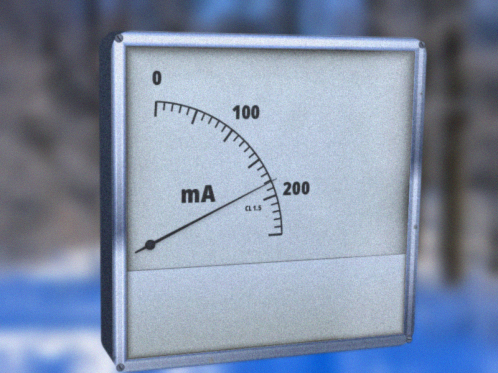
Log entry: 180 mA
